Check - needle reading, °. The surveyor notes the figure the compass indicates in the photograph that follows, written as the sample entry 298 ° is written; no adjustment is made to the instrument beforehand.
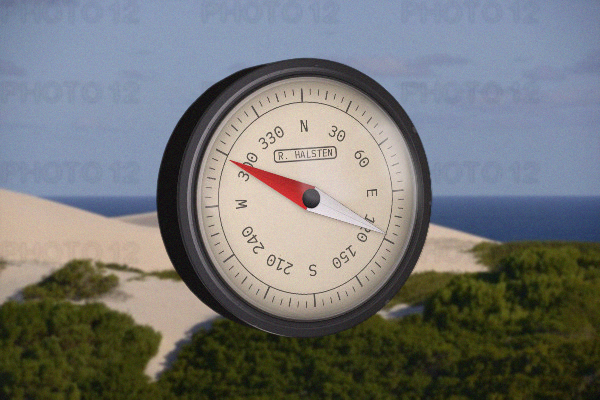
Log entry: 297.5 °
